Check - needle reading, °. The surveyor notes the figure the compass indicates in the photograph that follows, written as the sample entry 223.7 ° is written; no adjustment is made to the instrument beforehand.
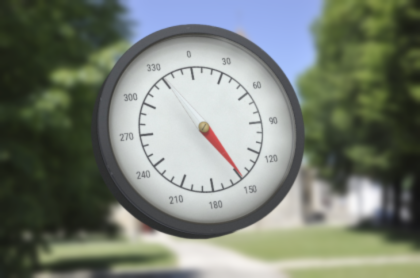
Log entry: 150 °
